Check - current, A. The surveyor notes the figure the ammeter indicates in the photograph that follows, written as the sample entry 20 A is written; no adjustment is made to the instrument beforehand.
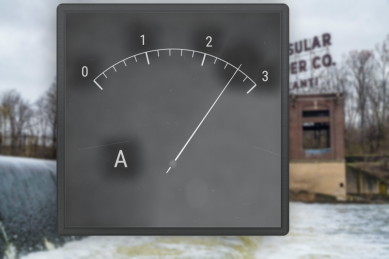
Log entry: 2.6 A
